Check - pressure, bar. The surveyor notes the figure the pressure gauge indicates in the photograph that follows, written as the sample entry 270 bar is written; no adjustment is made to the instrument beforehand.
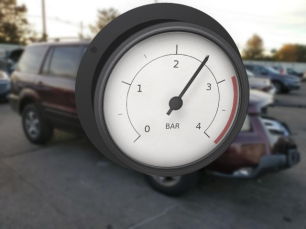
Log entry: 2.5 bar
